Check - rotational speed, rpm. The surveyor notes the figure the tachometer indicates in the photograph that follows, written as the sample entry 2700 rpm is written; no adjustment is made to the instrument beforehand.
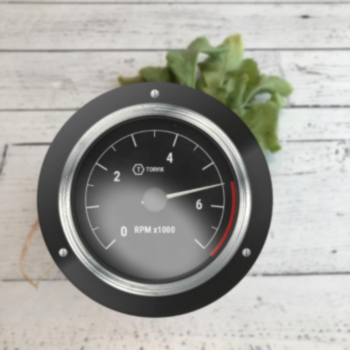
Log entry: 5500 rpm
